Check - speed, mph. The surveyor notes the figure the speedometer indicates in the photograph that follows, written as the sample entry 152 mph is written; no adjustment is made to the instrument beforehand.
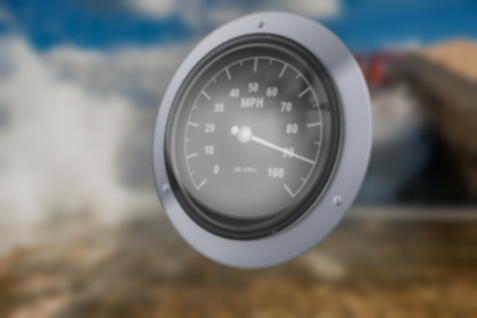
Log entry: 90 mph
